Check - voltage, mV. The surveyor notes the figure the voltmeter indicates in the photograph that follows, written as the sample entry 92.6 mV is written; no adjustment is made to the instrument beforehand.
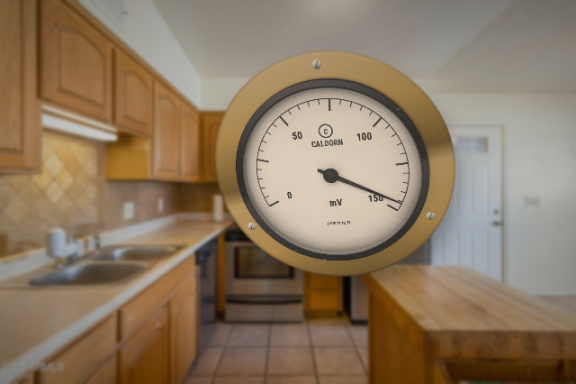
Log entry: 145 mV
